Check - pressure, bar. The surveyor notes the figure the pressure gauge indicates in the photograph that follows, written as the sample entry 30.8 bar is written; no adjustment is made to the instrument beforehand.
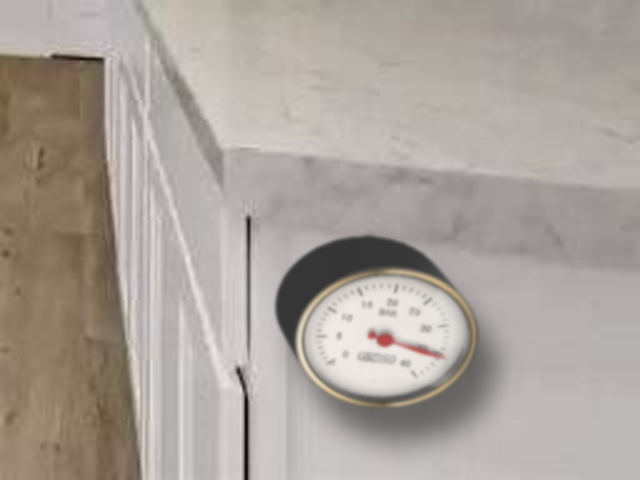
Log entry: 35 bar
